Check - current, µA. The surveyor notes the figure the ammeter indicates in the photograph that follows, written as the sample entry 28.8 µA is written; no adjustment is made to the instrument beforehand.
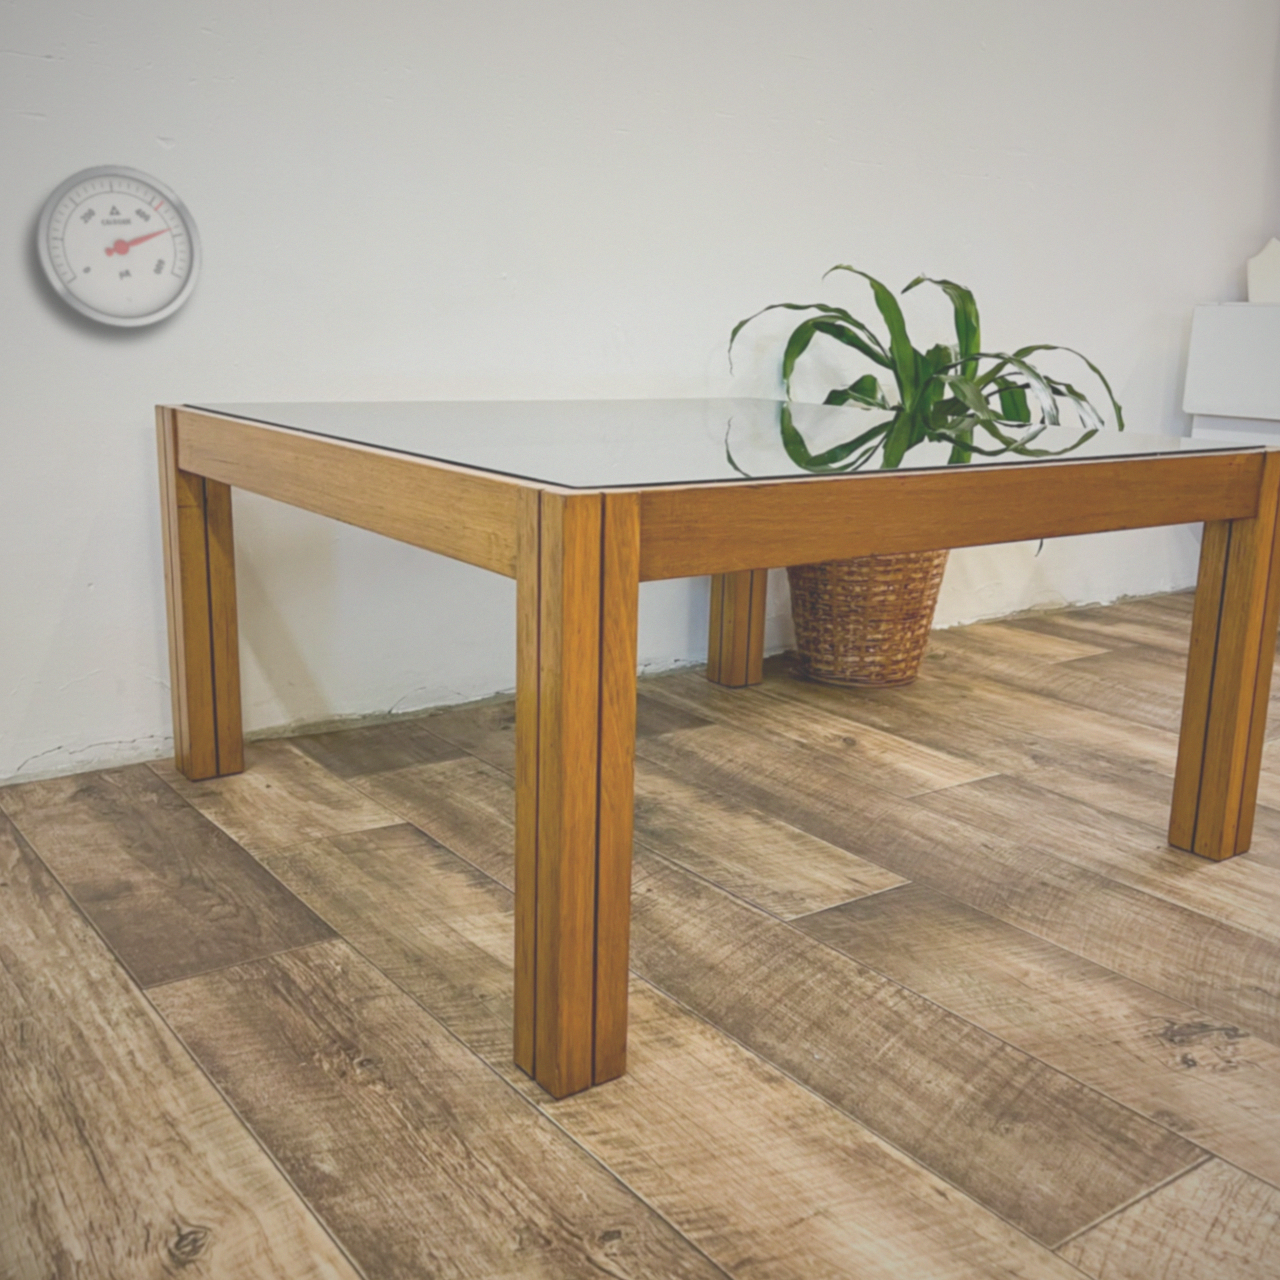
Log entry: 480 µA
